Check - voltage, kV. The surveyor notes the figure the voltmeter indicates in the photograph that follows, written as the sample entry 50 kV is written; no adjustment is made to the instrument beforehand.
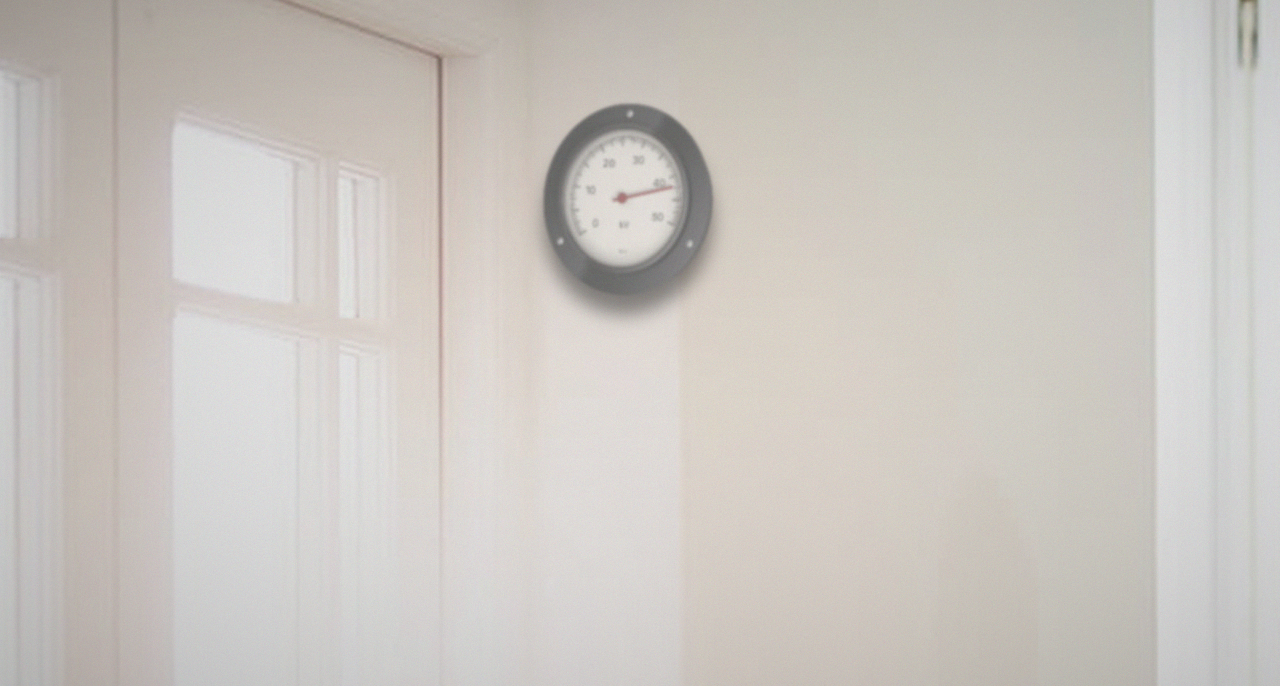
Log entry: 42.5 kV
